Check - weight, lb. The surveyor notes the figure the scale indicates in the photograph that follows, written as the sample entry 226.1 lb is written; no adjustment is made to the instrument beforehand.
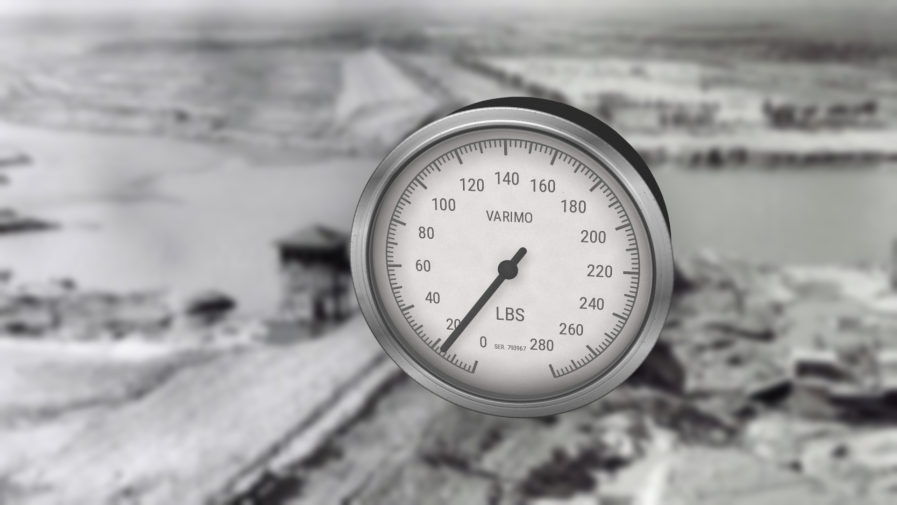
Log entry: 16 lb
